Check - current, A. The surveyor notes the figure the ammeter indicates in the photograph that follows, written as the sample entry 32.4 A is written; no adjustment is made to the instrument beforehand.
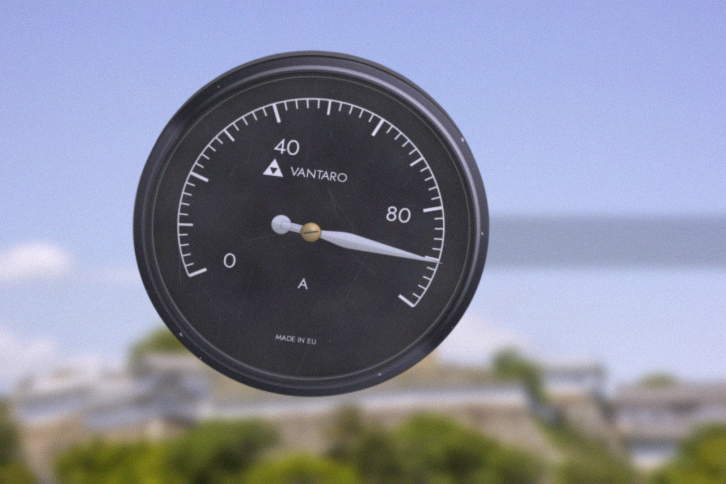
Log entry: 90 A
